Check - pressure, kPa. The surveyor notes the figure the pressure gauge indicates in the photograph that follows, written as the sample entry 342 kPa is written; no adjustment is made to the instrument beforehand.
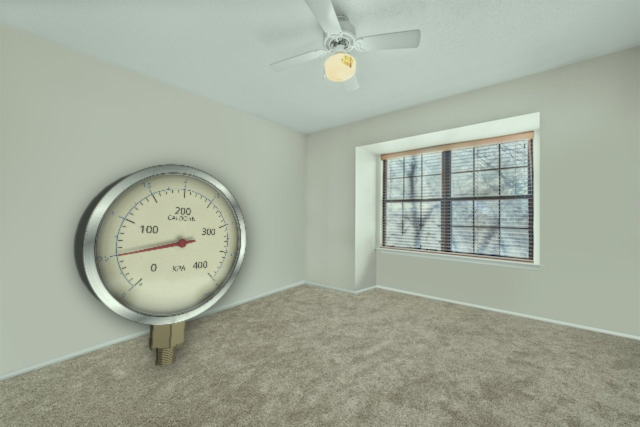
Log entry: 50 kPa
